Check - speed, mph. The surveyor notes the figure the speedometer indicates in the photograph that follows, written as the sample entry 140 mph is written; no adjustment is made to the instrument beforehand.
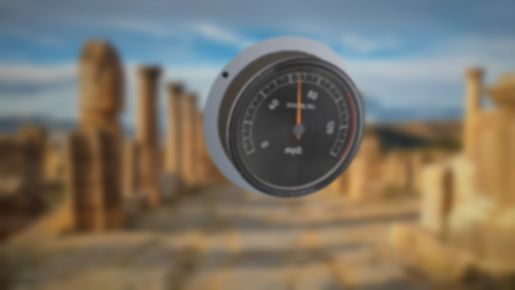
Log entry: 65 mph
